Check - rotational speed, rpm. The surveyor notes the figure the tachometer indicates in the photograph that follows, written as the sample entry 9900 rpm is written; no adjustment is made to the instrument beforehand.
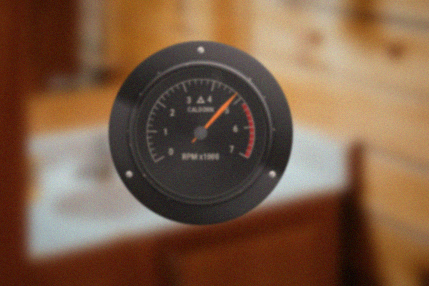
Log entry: 4800 rpm
